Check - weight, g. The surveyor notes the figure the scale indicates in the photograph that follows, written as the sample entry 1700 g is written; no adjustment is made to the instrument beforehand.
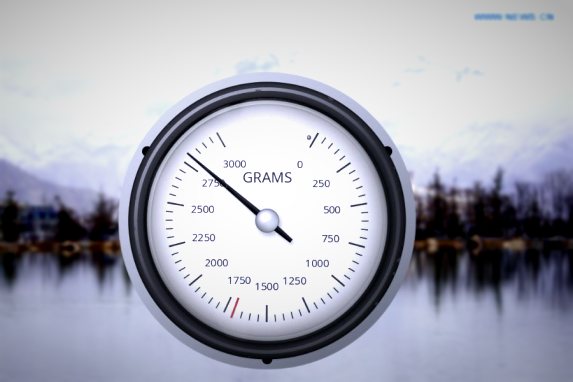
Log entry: 2800 g
